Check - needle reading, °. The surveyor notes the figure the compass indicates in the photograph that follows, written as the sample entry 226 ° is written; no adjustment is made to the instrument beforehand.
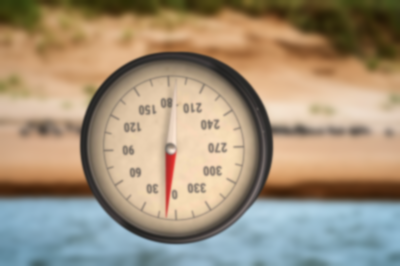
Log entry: 7.5 °
